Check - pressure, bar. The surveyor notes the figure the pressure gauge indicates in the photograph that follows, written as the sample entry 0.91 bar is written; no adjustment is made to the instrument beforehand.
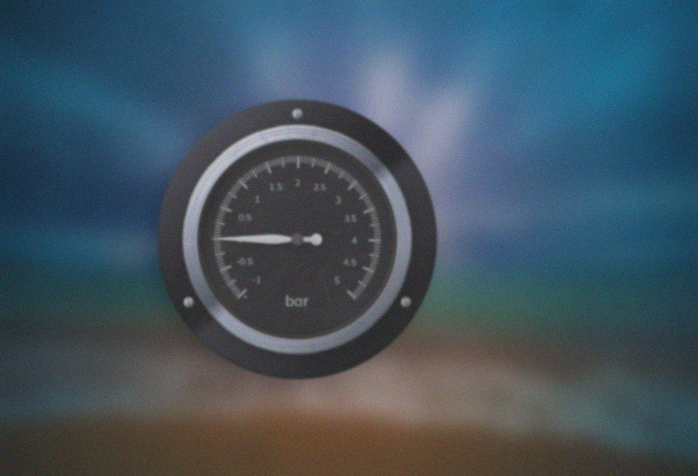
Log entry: 0 bar
